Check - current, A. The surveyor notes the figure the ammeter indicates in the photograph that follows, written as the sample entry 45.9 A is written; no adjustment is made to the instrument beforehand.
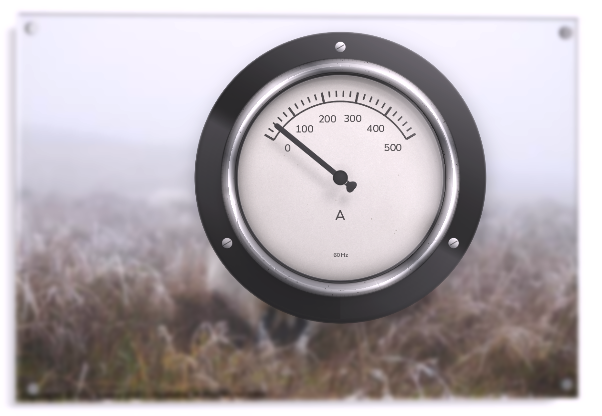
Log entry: 40 A
